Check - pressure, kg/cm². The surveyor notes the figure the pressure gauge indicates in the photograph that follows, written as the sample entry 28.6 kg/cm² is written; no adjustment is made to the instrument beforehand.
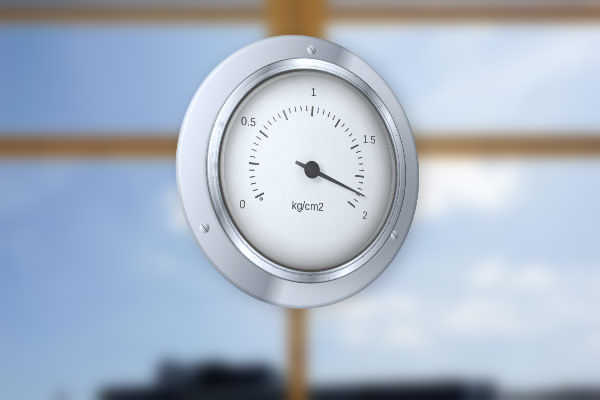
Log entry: 1.9 kg/cm²
